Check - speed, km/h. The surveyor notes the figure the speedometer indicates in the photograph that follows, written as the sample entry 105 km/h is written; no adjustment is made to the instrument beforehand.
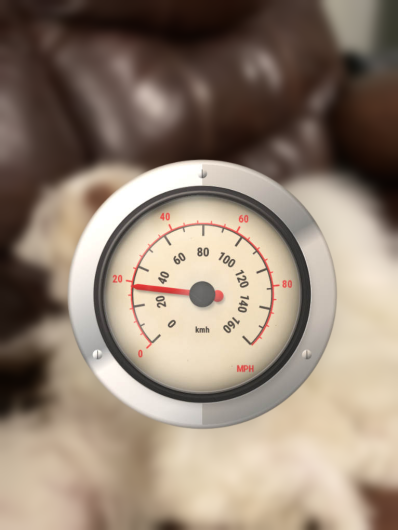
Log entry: 30 km/h
